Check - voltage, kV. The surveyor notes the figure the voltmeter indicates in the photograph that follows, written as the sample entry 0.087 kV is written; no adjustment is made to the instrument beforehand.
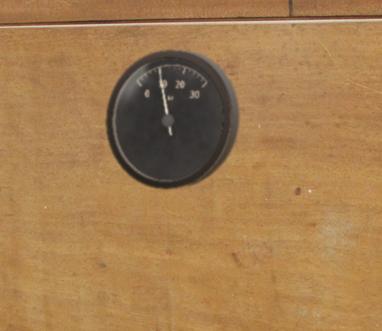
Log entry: 10 kV
